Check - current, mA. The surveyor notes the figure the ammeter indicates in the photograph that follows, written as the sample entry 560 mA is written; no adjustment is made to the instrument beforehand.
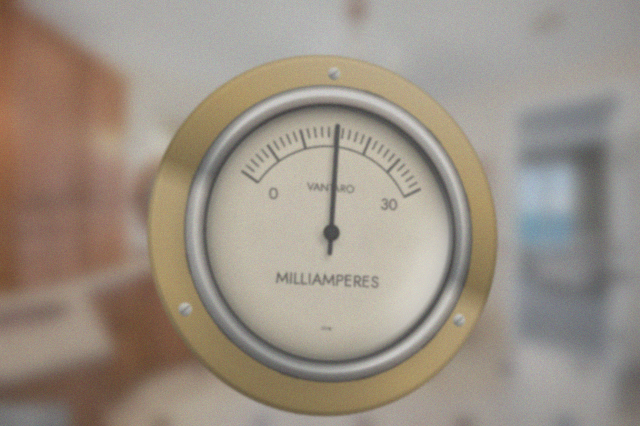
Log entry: 15 mA
